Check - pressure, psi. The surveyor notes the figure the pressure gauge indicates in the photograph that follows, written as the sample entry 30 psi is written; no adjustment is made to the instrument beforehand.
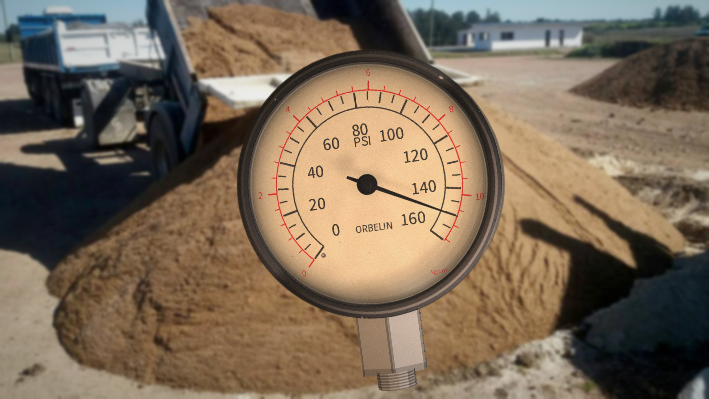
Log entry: 150 psi
